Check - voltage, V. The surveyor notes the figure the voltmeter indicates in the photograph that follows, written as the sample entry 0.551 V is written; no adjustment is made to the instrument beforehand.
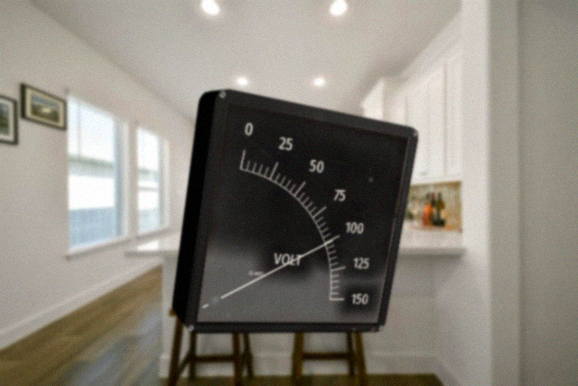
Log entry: 100 V
